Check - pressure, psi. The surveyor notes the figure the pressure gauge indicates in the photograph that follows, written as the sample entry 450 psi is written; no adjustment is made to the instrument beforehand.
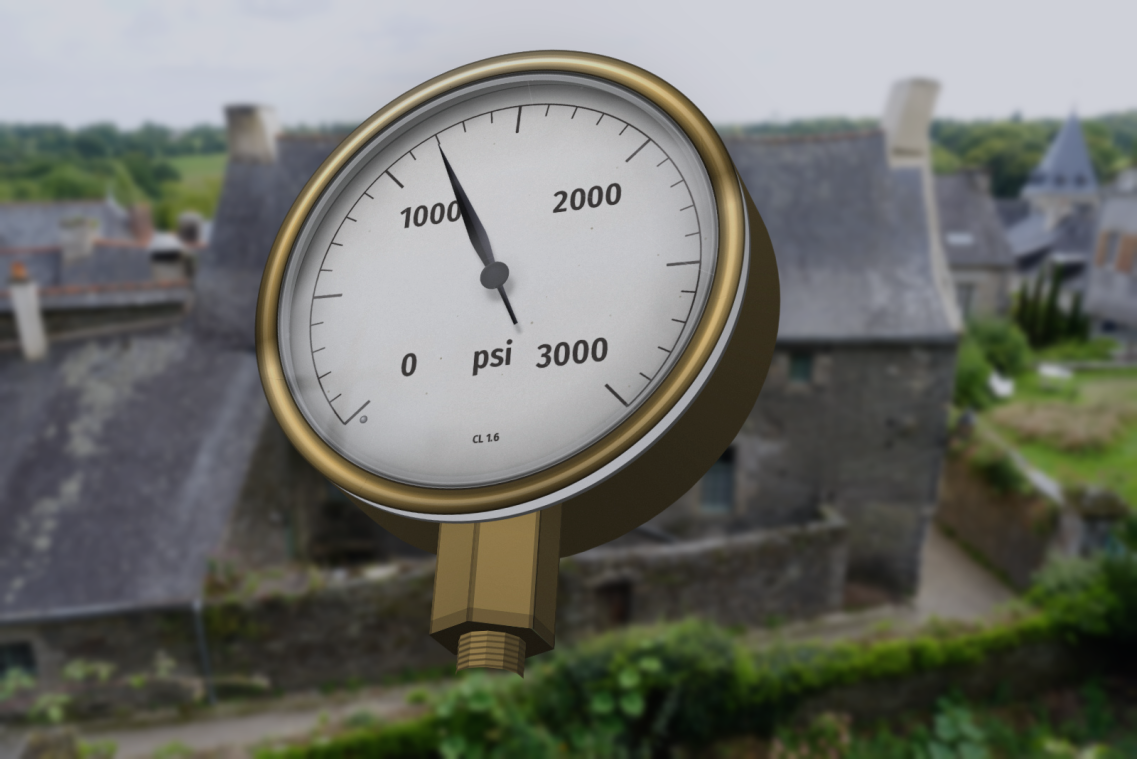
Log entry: 1200 psi
